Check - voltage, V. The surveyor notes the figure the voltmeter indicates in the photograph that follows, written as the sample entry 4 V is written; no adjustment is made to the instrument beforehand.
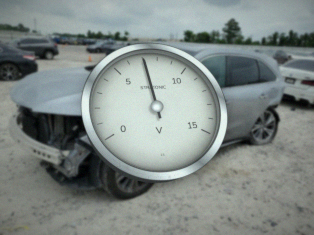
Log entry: 7 V
